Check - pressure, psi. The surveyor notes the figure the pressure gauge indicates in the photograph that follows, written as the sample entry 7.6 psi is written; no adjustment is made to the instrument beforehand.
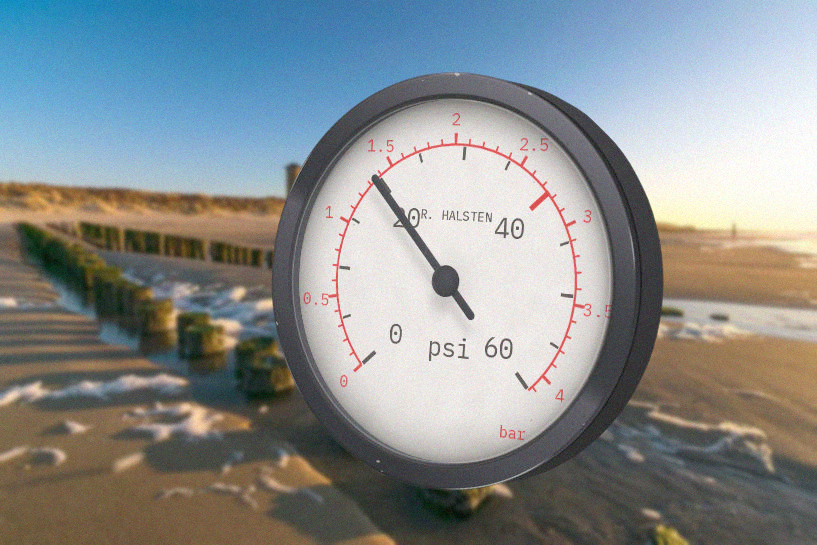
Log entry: 20 psi
